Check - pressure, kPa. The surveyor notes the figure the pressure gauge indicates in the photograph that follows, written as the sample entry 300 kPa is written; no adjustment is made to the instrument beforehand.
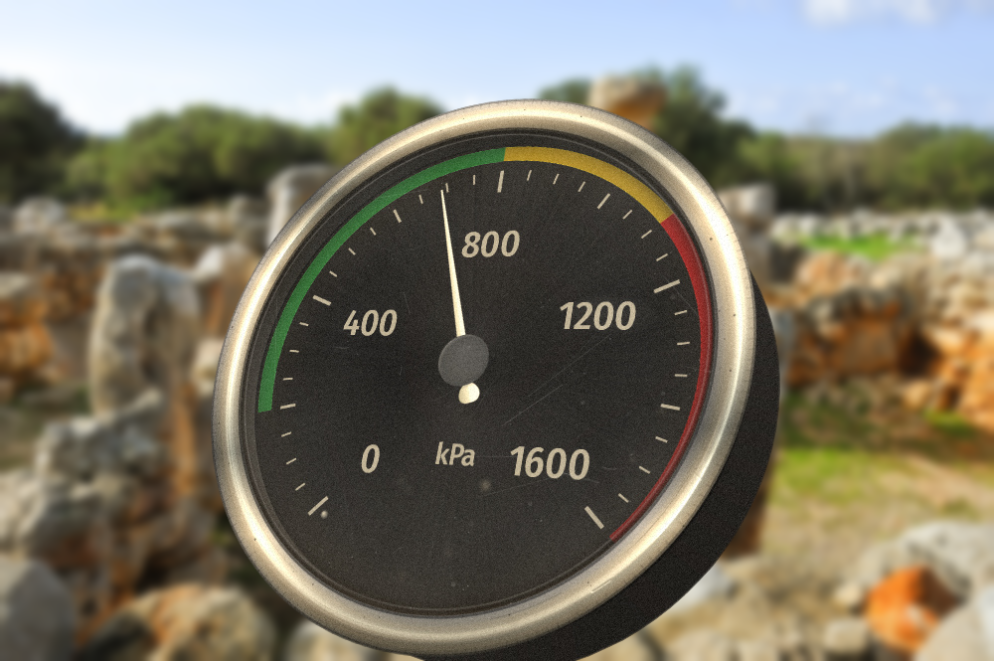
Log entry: 700 kPa
